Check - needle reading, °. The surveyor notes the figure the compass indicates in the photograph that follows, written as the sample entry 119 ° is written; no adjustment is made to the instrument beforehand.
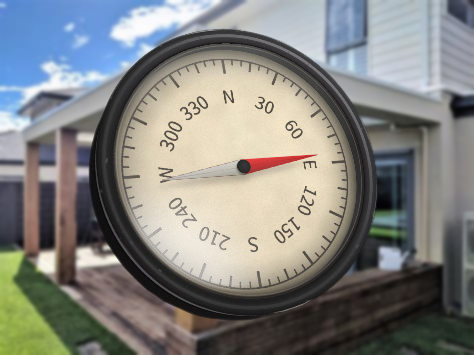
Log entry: 85 °
